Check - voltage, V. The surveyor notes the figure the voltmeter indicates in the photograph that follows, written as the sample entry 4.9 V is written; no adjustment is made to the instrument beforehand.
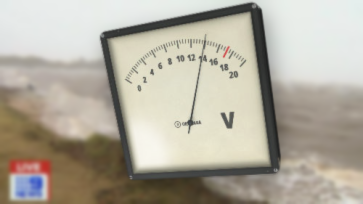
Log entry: 14 V
